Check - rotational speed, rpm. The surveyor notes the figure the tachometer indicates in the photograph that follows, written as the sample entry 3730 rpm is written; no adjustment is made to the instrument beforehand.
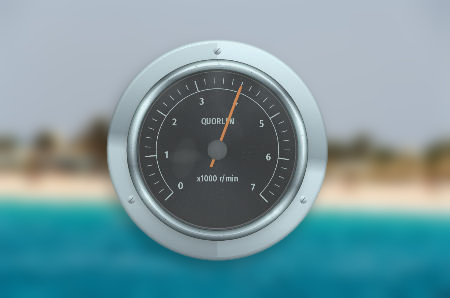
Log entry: 4000 rpm
